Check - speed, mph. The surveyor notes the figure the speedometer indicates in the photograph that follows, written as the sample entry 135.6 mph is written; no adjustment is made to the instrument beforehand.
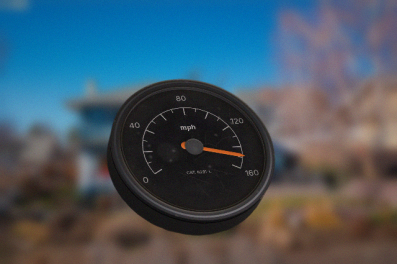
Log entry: 150 mph
